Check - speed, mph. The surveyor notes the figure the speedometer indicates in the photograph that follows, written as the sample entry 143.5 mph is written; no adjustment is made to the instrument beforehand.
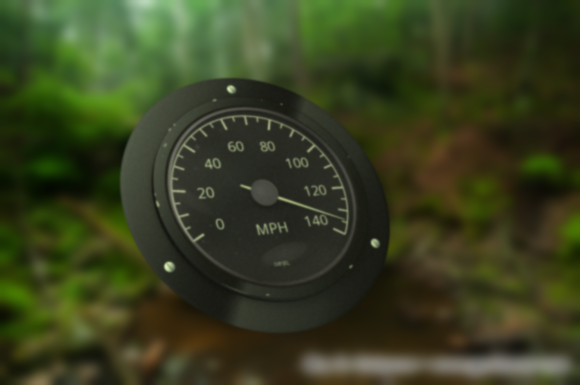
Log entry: 135 mph
